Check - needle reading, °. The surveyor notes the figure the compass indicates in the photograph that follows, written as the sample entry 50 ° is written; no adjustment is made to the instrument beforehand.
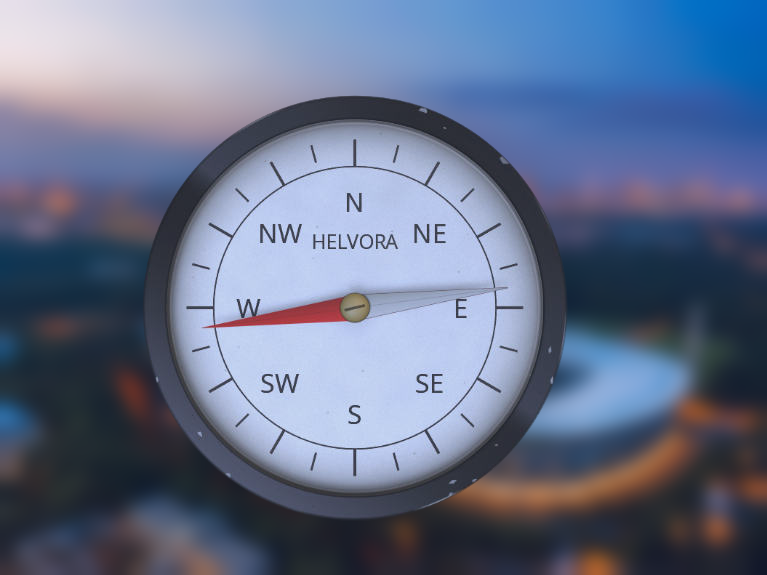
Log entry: 262.5 °
